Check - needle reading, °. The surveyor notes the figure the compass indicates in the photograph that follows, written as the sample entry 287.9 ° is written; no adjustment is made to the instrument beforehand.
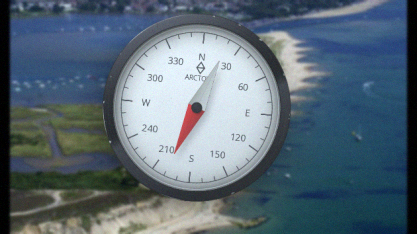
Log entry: 200 °
